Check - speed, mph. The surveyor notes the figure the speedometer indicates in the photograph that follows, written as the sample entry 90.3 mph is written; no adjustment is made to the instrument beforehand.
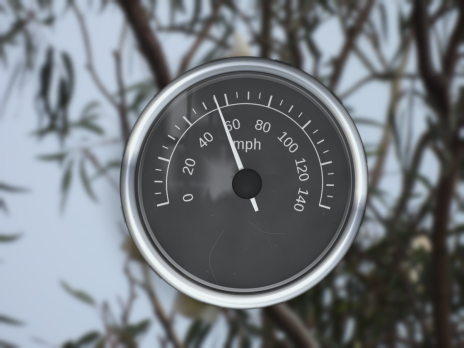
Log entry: 55 mph
